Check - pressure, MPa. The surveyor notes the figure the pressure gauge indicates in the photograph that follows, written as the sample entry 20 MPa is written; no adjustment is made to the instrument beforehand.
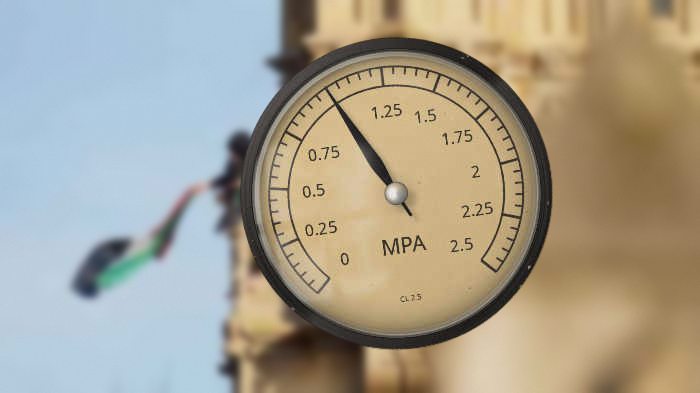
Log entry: 1 MPa
